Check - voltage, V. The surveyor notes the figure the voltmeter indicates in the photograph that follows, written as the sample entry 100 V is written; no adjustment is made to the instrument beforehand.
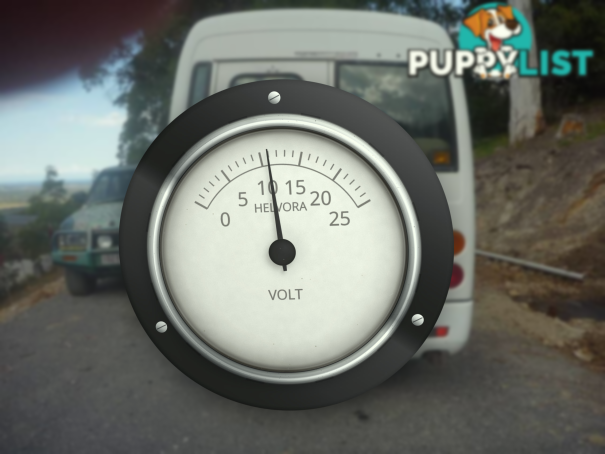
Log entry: 11 V
